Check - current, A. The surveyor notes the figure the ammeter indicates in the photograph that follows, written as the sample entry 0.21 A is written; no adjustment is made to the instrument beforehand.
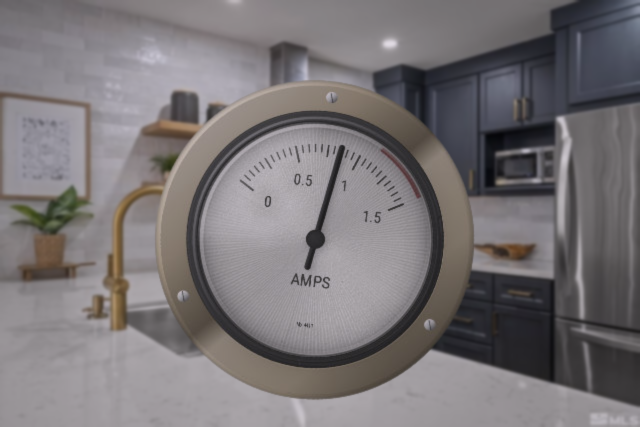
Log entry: 0.85 A
